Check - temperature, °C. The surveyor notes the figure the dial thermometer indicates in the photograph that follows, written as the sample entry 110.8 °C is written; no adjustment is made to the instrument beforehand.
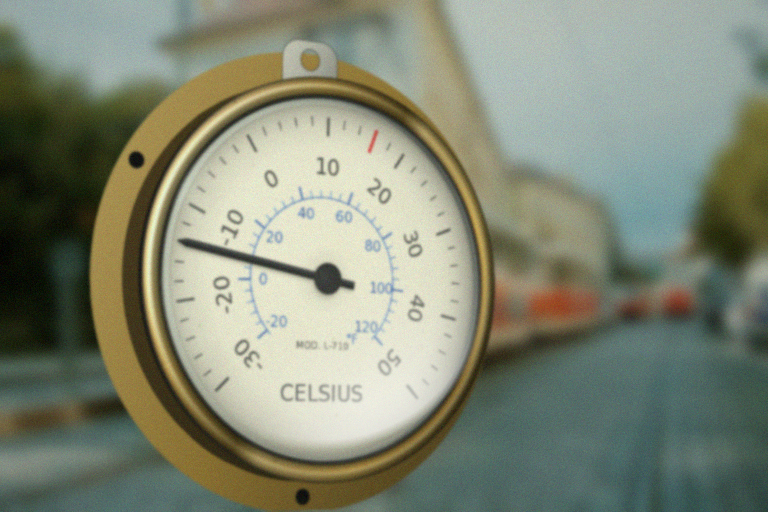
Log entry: -14 °C
